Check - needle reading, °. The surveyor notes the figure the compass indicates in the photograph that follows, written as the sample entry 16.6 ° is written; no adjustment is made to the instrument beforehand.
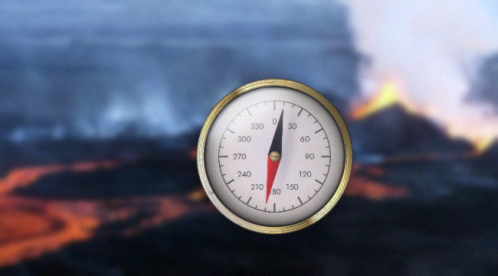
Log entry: 190 °
